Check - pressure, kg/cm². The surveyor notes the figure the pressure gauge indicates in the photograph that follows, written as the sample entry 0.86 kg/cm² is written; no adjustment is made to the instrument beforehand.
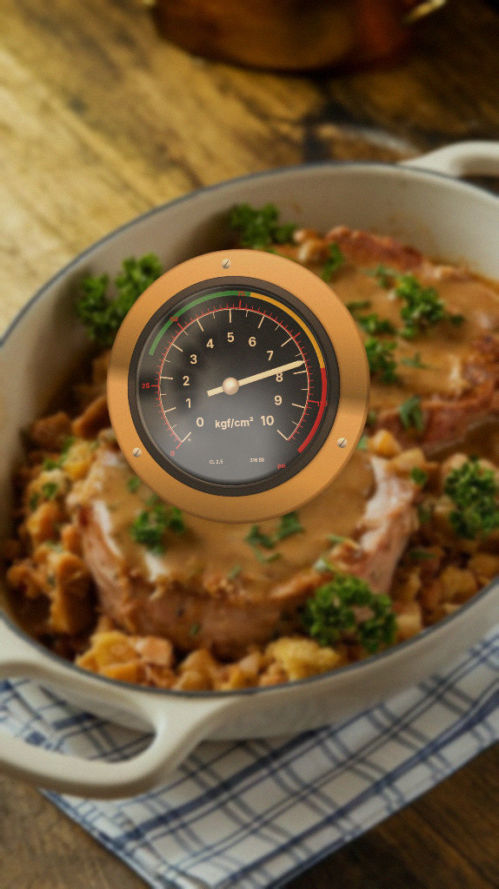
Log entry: 7.75 kg/cm²
